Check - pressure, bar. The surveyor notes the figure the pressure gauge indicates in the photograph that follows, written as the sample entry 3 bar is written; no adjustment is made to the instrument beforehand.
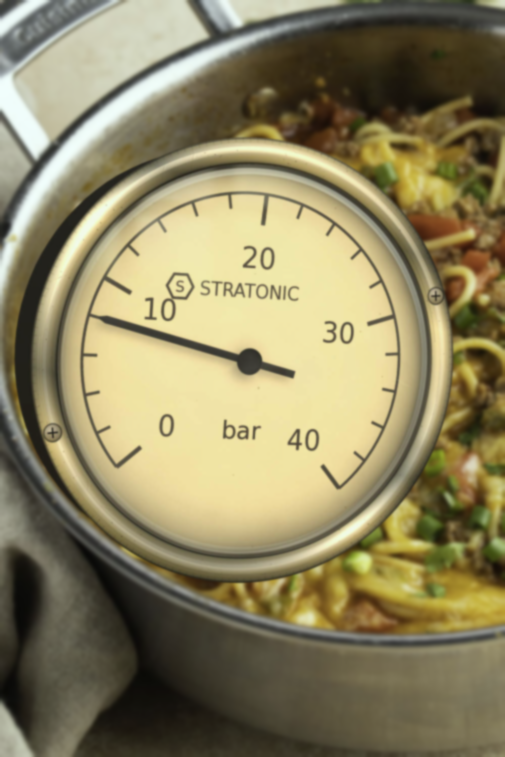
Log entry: 8 bar
